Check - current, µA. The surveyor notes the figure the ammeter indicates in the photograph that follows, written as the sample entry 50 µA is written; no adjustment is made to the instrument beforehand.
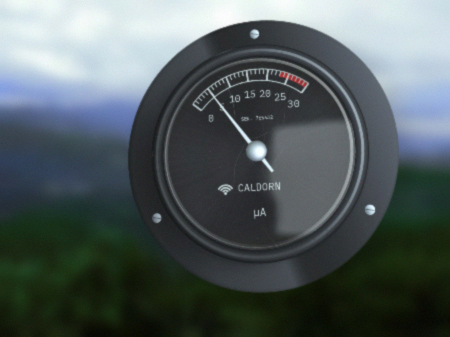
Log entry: 5 µA
